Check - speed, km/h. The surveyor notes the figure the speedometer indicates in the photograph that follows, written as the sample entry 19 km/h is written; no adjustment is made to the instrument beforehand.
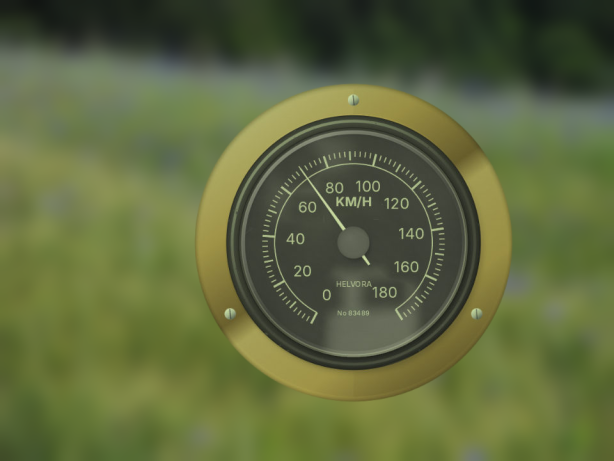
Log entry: 70 km/h
